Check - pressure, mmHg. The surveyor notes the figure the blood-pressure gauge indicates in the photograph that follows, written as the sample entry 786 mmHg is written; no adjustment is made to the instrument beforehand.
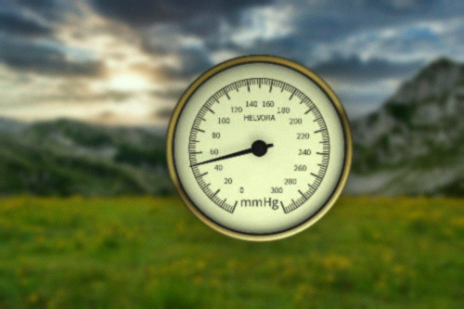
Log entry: 50 mmHg
